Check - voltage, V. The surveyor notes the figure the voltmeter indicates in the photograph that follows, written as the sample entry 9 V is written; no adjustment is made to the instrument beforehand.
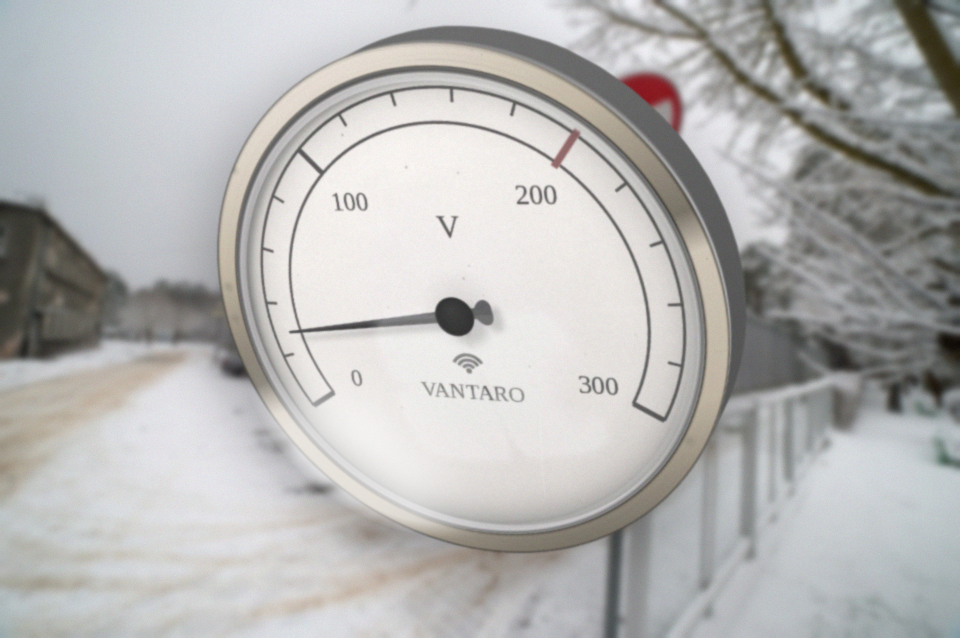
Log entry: 30 V
